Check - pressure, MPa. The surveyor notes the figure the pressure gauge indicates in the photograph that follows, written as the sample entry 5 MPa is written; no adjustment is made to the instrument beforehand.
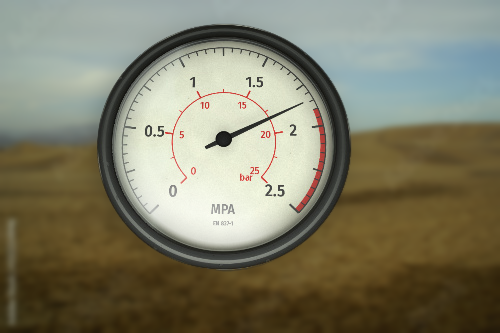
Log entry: 1.85 MPa
